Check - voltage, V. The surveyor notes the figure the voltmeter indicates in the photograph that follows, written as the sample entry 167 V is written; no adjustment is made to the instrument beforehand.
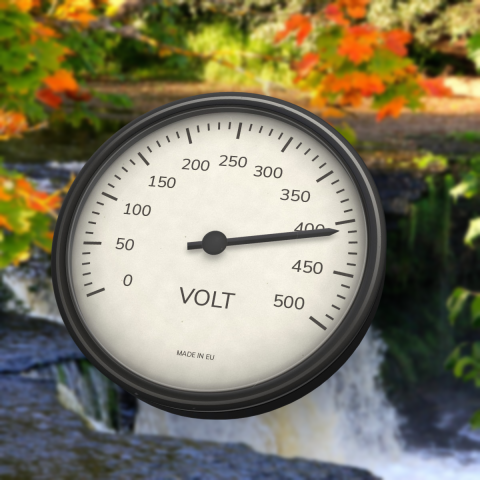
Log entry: 410 V
